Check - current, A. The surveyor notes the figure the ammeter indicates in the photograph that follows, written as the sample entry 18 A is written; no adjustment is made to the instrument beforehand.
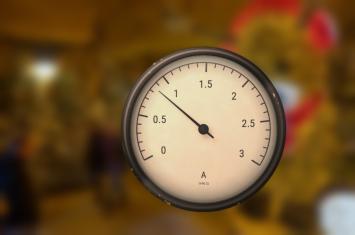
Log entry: 0.85 A
